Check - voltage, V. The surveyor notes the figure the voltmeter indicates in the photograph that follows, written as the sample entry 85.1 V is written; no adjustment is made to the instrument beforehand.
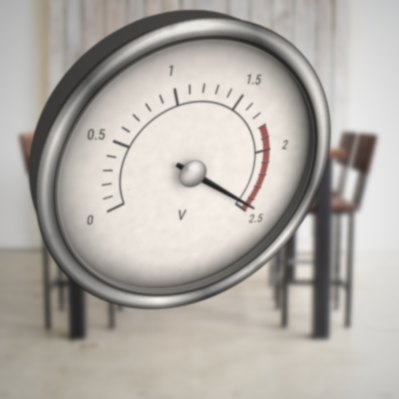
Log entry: 2.45 V
